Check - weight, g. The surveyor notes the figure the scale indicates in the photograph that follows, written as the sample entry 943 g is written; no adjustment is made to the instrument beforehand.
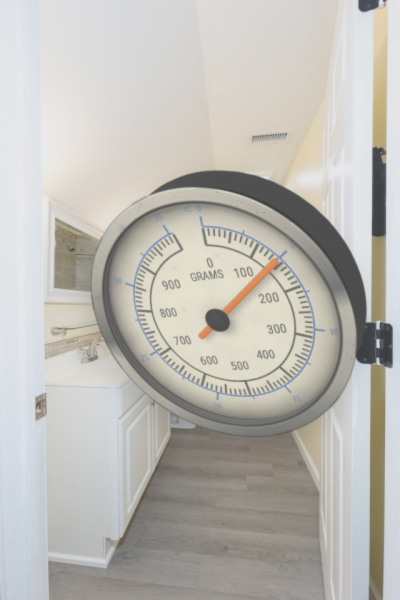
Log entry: 140 g
